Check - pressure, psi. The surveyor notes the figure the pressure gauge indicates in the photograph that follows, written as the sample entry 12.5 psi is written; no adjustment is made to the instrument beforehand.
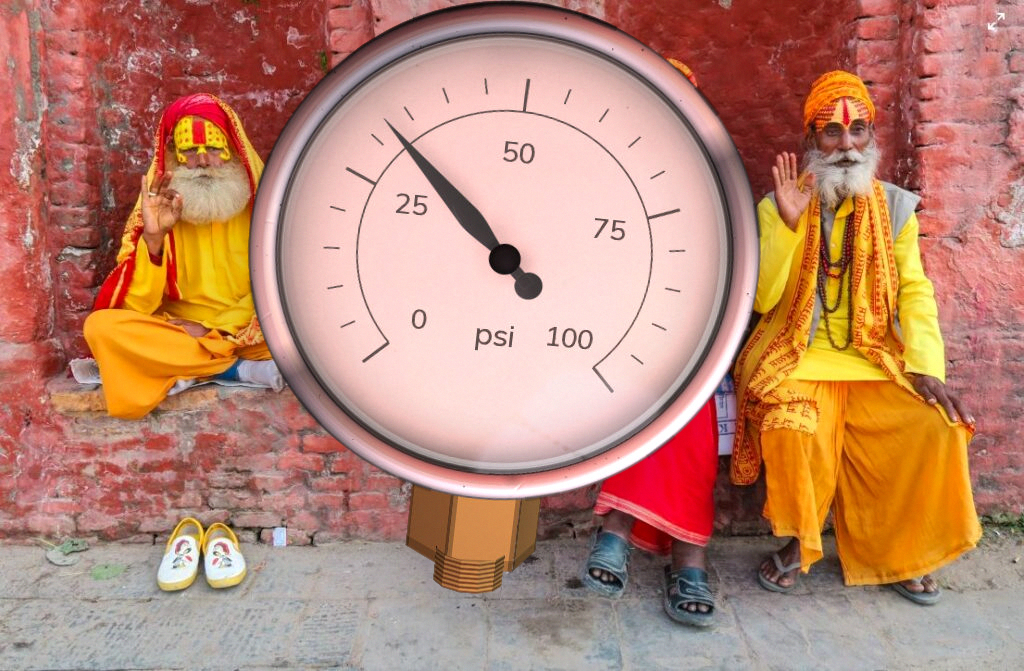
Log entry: 32.5 psi
